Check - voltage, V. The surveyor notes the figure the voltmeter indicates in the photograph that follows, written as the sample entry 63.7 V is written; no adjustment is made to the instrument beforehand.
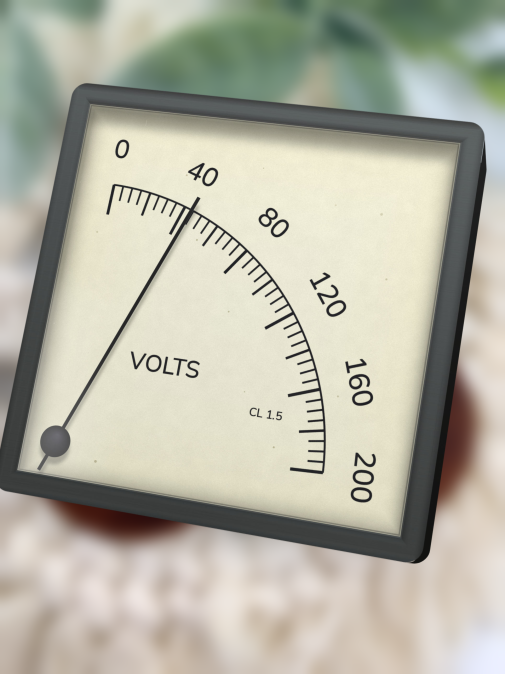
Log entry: 45 V
